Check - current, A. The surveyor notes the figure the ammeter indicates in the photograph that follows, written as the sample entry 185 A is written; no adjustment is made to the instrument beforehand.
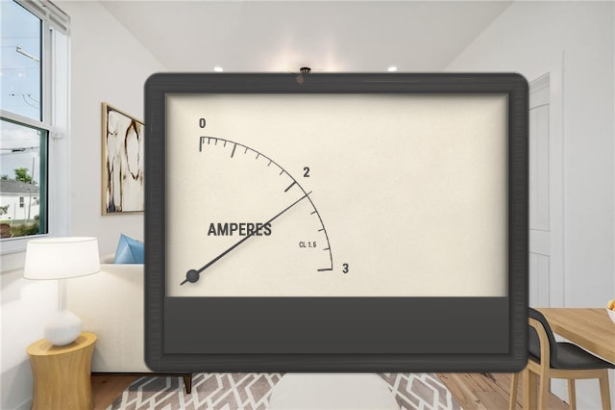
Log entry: 2.2 A
